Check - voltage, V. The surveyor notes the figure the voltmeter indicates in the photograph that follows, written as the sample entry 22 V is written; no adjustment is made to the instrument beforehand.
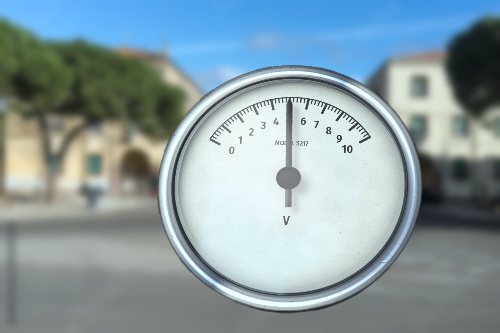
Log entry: 5 V
